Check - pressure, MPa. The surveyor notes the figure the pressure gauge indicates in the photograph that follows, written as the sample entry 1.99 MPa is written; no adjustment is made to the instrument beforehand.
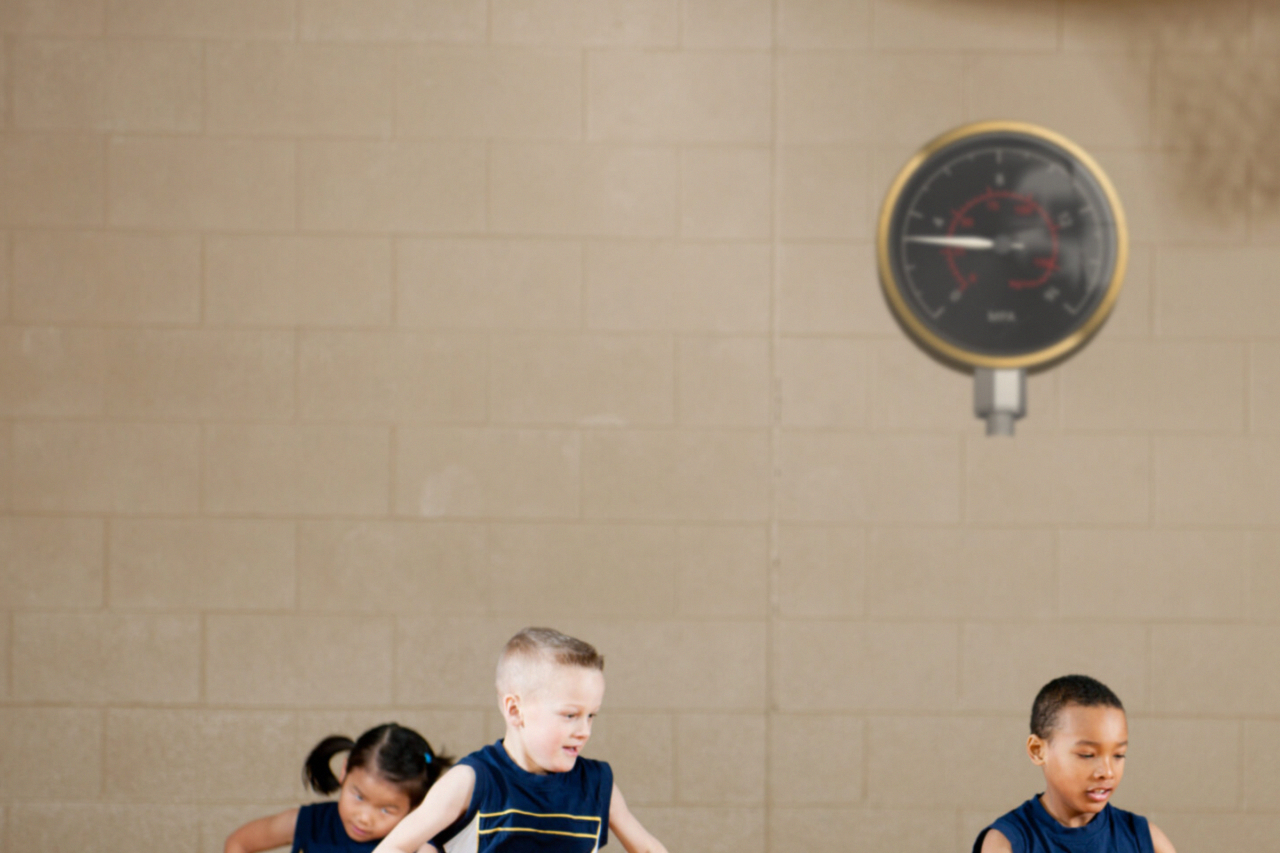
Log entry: 3 MPa
